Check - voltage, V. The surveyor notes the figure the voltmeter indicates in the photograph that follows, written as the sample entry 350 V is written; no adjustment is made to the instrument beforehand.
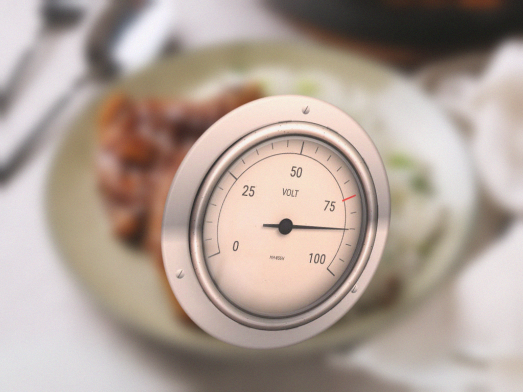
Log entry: 85 V
